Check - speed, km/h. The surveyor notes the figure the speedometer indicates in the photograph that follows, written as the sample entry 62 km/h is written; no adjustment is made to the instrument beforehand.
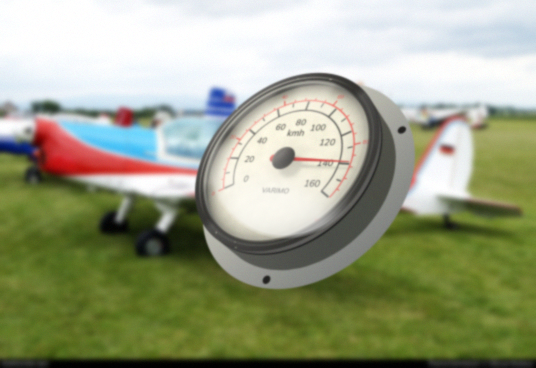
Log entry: 140 km/h
